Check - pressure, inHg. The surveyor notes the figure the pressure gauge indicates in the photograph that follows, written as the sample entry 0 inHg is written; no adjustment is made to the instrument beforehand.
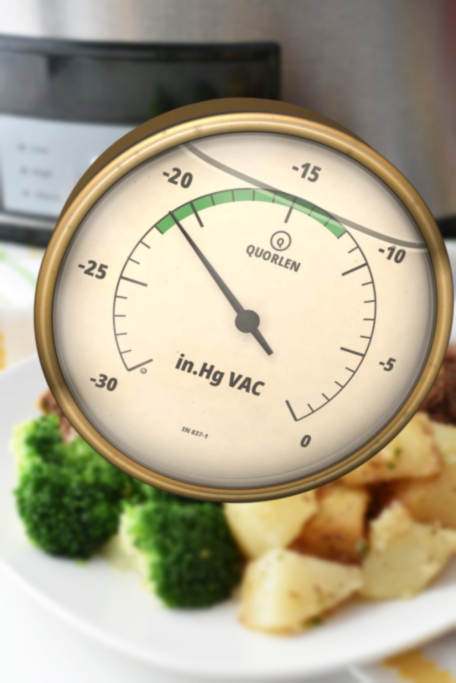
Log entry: -21 inHg
